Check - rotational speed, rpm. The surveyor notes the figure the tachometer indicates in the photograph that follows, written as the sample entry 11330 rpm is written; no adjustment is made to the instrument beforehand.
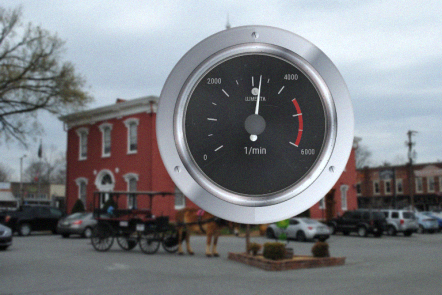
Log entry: 3250 rpm
